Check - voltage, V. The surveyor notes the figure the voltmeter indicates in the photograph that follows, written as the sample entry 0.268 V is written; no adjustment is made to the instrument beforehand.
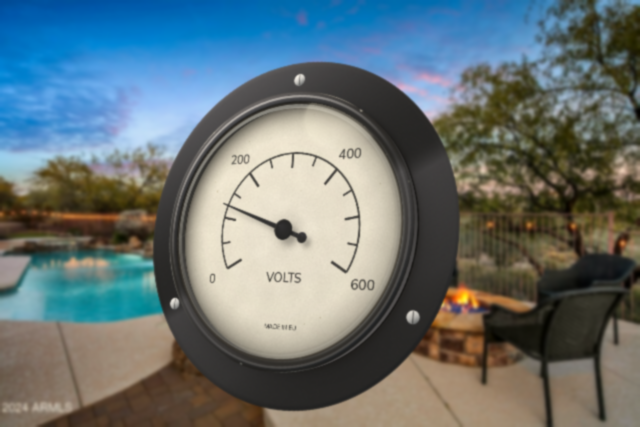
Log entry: 125 V
